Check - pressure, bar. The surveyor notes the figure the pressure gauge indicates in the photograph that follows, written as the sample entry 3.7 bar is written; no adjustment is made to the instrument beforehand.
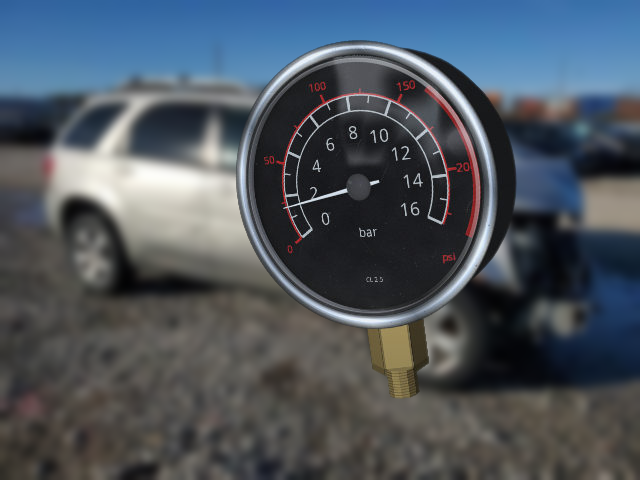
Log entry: 1.5 bar
